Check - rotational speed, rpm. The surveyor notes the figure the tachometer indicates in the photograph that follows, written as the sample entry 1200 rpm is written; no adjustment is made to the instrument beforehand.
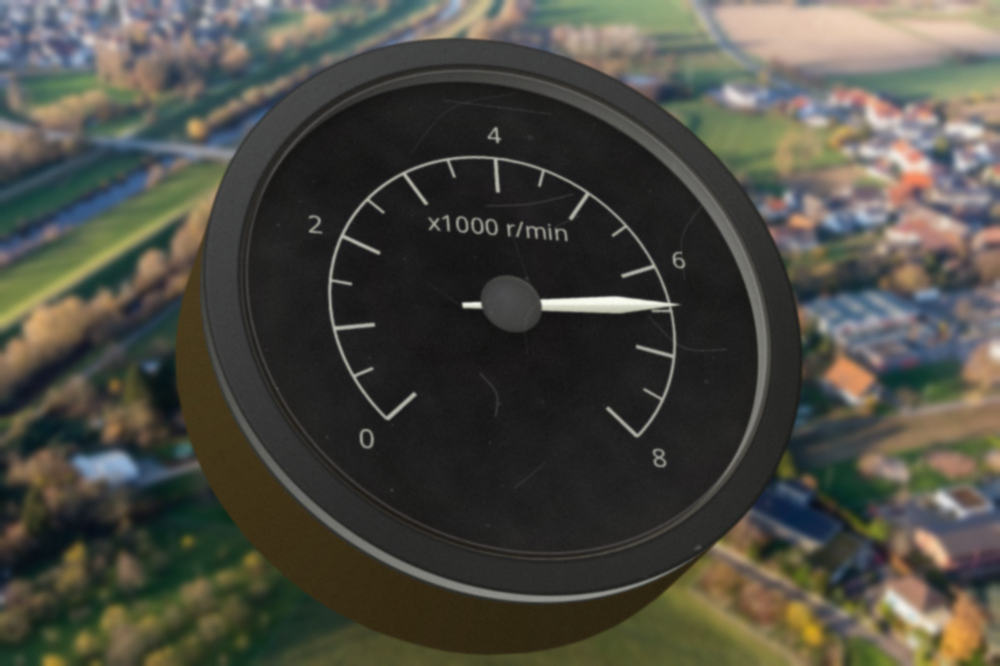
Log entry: 6500 rpm
